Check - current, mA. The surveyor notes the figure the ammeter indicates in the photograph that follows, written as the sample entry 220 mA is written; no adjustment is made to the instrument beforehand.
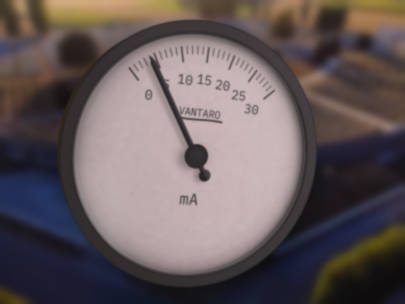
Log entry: 4 mA
